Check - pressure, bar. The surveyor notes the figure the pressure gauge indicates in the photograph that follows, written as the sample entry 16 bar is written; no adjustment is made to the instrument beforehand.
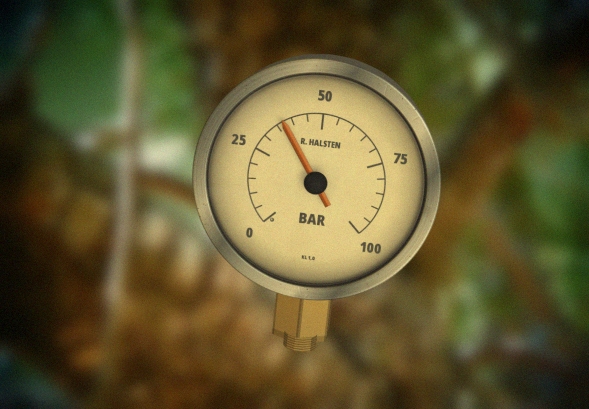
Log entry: 37.5 bar
